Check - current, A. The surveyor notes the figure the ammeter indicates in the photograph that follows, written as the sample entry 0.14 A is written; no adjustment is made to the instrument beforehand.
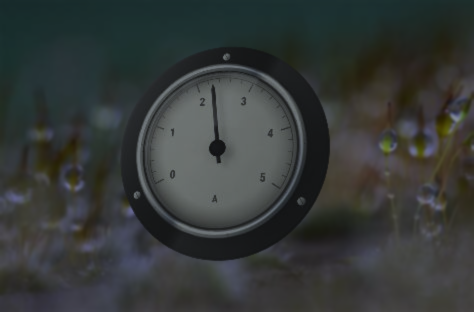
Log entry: 2.3 A
